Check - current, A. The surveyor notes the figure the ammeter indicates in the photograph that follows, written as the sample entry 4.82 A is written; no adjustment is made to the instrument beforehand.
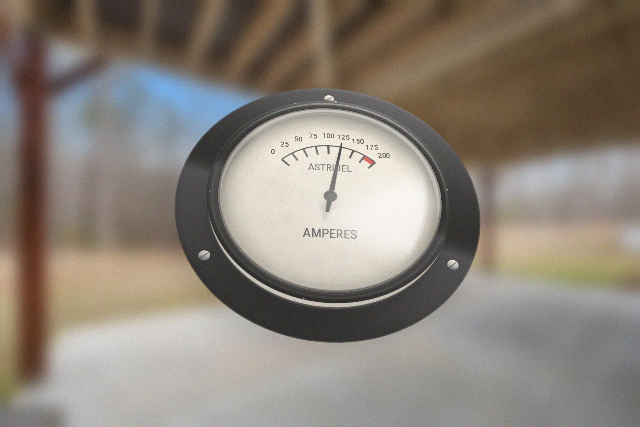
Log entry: 125 A
